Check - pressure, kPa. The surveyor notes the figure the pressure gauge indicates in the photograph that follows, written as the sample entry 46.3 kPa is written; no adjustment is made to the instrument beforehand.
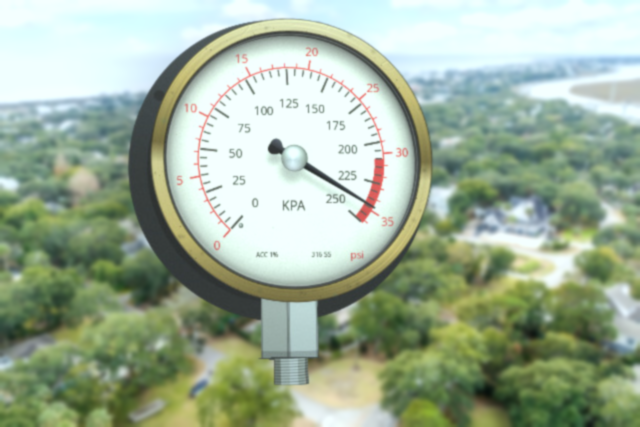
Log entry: 240 kPa
